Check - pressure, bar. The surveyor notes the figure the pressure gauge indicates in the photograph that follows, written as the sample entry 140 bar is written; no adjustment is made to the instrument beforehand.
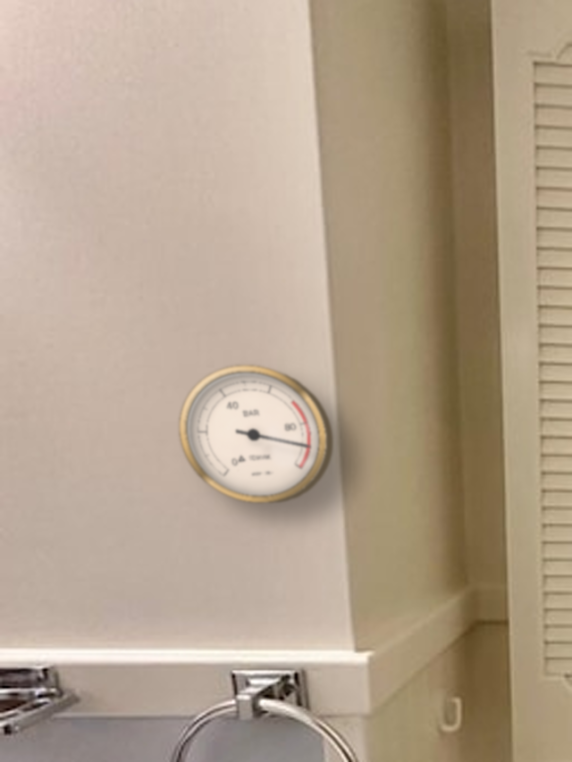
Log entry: 90 bar
